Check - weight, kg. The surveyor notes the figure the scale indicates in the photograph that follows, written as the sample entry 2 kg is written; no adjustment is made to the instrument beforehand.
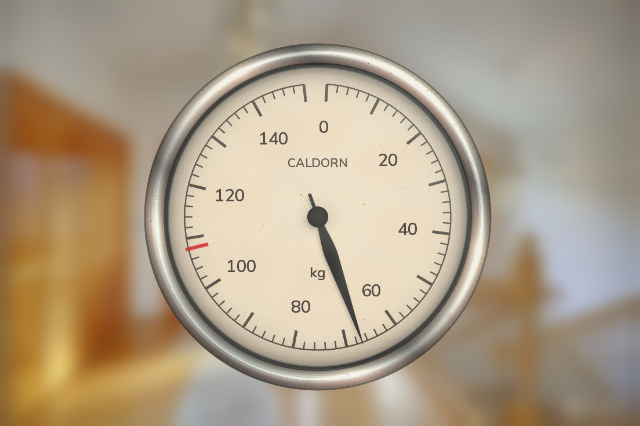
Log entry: 67 kg
